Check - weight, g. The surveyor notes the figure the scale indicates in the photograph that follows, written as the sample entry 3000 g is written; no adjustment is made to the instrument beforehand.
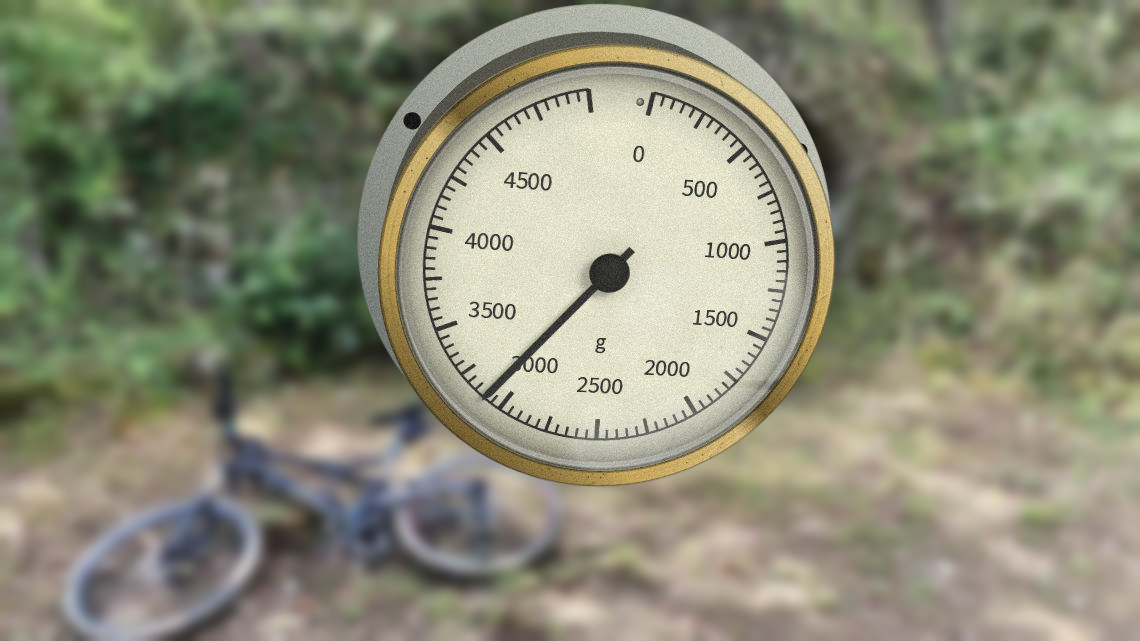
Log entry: 3100 g
